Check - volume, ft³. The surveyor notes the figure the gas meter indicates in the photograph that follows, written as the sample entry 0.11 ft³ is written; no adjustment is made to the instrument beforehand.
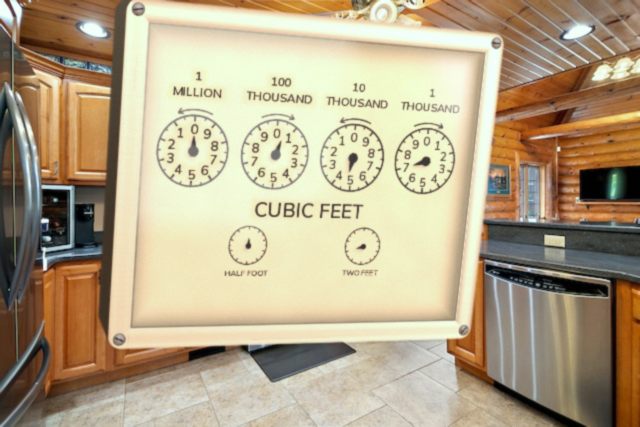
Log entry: 4700 ft³
